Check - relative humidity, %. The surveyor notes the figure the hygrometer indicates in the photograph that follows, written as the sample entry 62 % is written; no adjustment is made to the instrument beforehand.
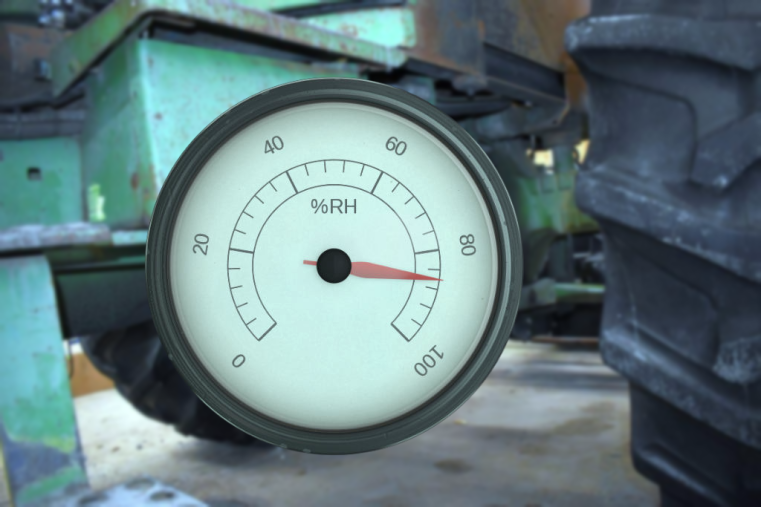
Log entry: 86 %
